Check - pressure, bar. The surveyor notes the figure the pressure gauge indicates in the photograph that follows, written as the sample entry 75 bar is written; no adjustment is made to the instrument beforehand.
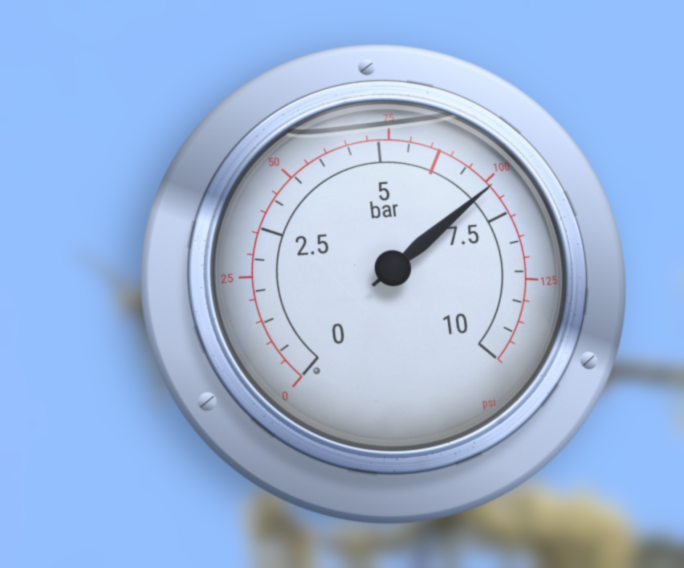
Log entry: 7 bar
